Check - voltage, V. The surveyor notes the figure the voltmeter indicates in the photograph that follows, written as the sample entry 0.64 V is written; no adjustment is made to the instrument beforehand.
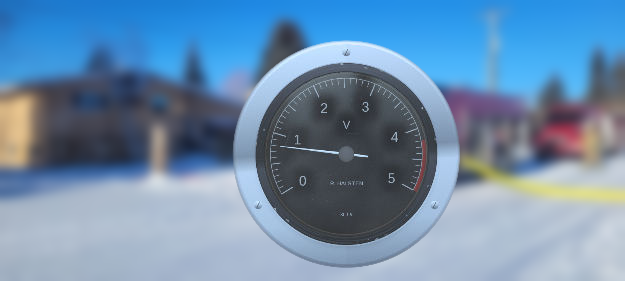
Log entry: 0.8 V
